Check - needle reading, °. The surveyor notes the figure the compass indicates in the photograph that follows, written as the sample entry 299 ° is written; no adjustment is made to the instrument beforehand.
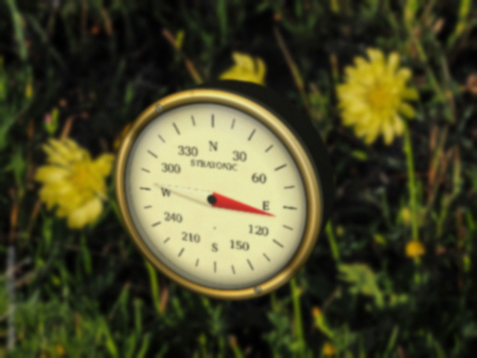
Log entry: 97.5 °
